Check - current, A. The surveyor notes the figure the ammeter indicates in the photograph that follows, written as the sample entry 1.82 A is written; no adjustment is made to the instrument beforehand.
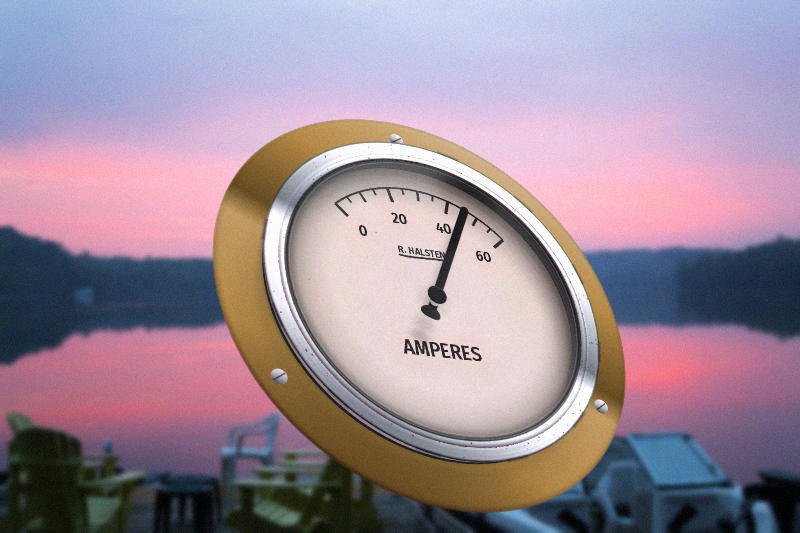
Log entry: 45 A
